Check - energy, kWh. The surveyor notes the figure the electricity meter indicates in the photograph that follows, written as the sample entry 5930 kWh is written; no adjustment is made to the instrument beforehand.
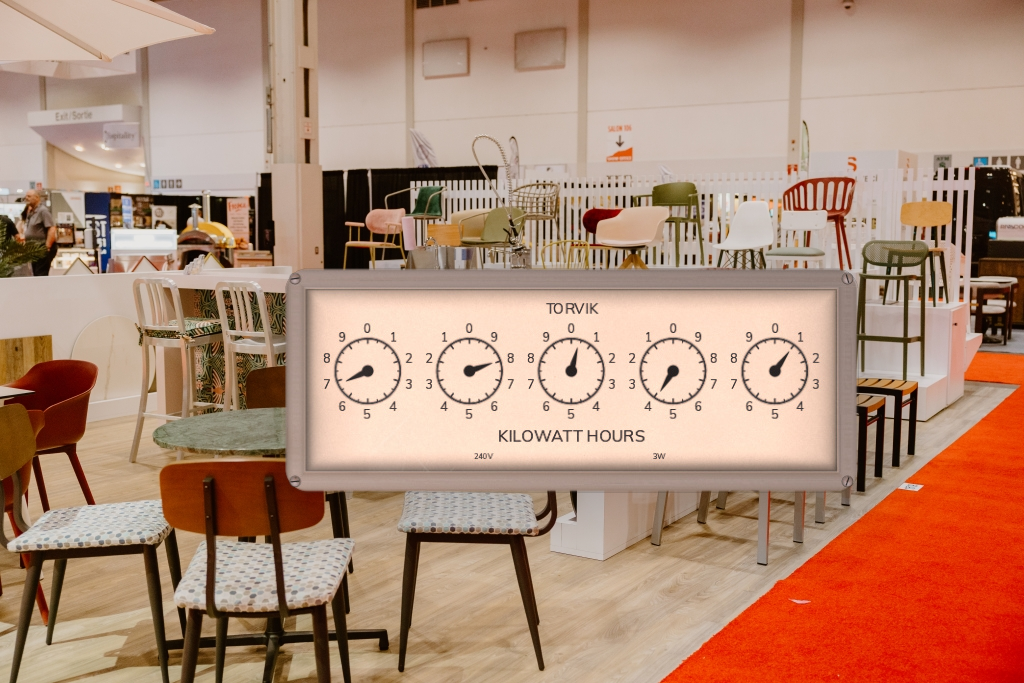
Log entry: 68041 kWh
